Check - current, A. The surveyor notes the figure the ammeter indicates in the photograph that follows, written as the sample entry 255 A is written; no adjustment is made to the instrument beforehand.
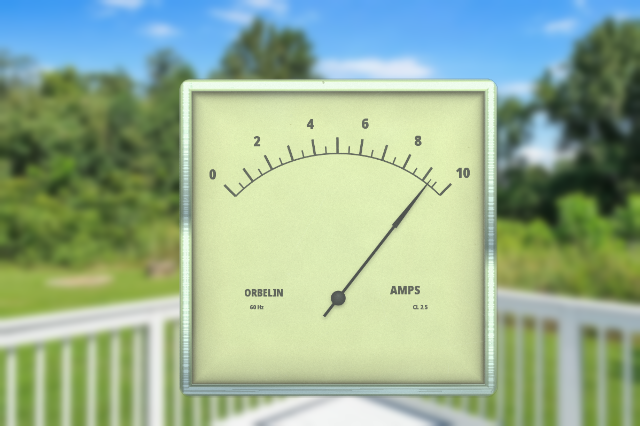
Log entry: 9.25 A
